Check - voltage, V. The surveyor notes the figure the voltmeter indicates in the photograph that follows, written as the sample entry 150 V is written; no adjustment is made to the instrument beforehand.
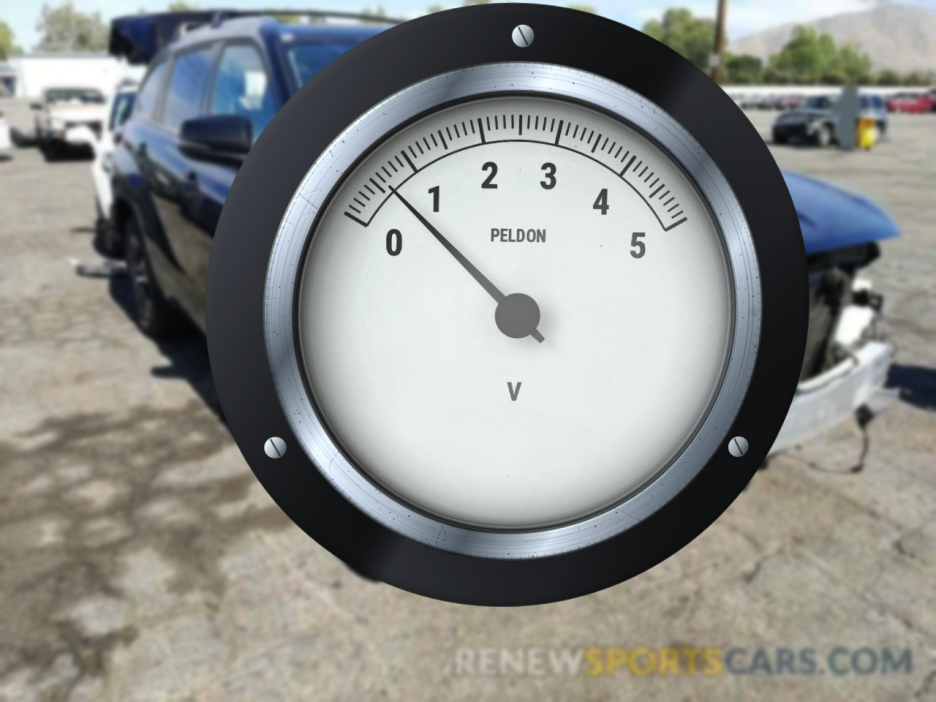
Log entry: 0.6 V
